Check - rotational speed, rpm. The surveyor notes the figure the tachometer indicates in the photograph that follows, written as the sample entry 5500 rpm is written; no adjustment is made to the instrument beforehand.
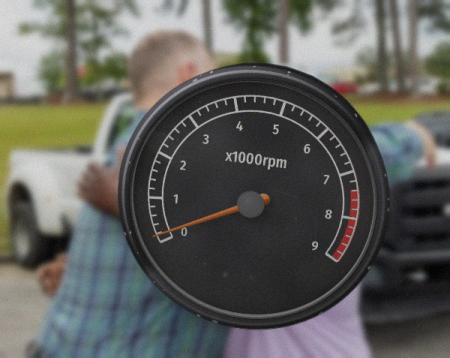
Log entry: 200 rpm
